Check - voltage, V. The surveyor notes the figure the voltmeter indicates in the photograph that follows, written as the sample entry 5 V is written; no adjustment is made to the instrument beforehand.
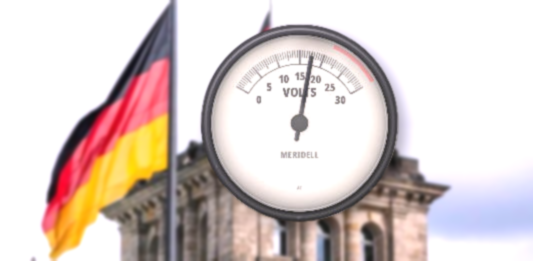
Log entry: 17.5 V
